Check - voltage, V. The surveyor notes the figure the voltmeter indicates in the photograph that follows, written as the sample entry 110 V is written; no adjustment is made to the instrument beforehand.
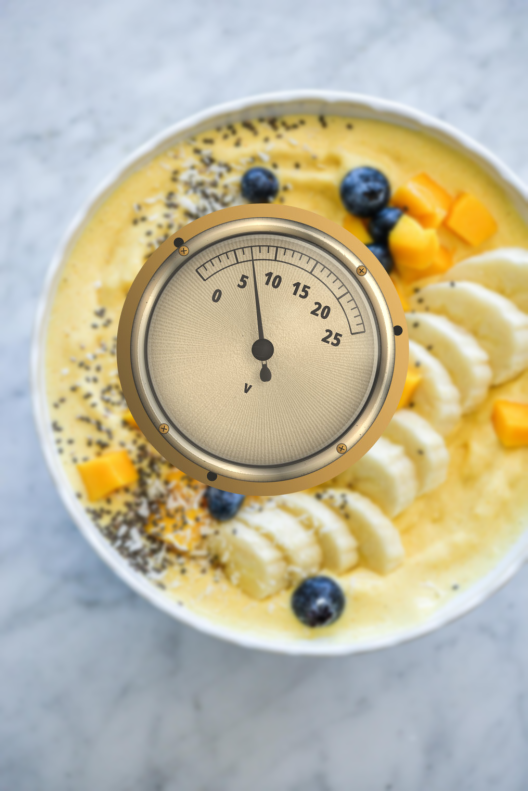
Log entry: 7 V
